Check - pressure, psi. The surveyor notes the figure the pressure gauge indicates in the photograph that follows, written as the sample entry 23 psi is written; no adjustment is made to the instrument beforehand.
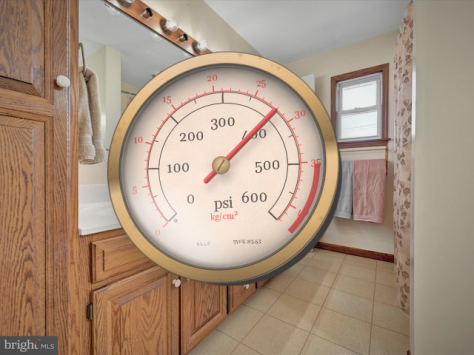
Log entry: 400 psi
